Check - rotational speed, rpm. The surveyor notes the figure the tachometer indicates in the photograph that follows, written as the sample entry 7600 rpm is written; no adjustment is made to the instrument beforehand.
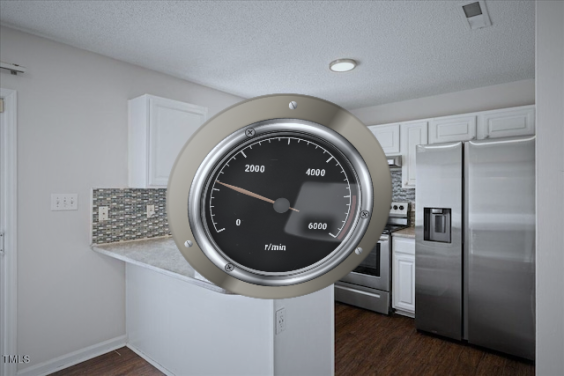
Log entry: 1200 rpm
